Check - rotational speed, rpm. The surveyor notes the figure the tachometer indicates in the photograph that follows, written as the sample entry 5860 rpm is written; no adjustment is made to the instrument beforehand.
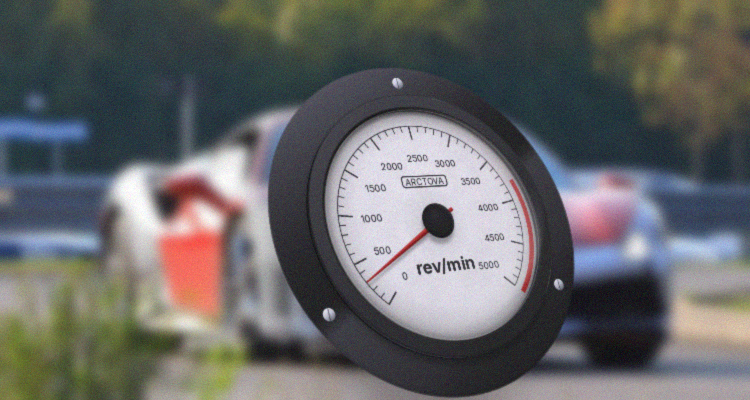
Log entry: 300 rpm
